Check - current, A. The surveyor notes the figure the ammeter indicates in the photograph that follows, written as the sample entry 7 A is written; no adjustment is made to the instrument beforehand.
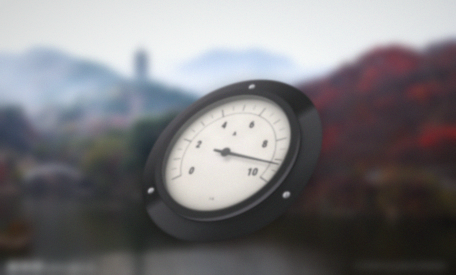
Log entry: 9.25 A
